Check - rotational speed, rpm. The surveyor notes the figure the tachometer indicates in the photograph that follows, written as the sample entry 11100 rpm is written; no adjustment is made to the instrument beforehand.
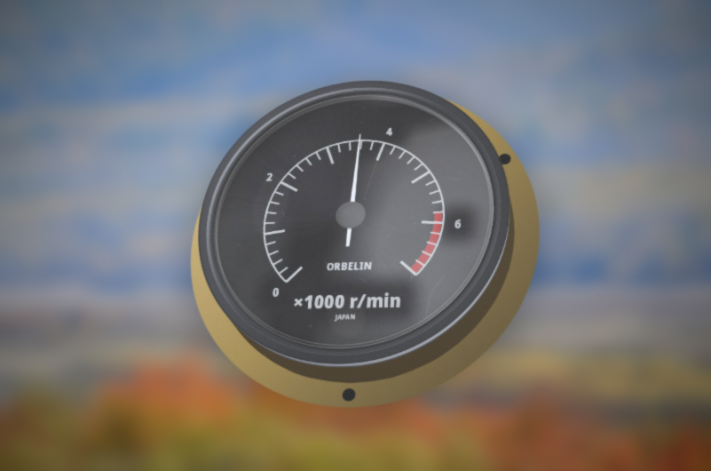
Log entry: 3600 rpm
